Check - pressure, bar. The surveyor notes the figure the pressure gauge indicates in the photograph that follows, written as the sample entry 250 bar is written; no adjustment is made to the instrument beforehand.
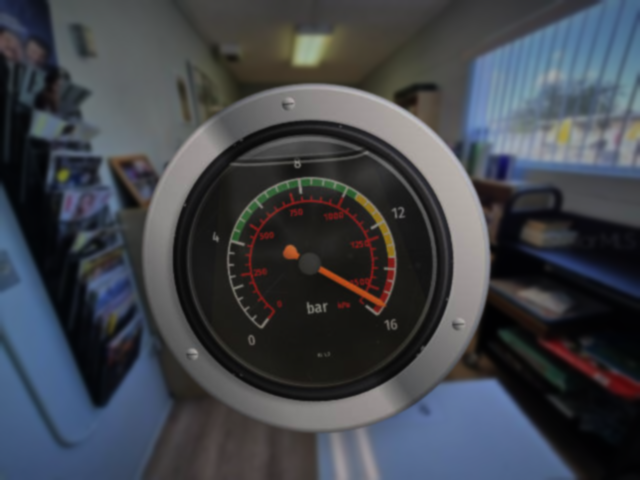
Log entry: 15.5 bar
